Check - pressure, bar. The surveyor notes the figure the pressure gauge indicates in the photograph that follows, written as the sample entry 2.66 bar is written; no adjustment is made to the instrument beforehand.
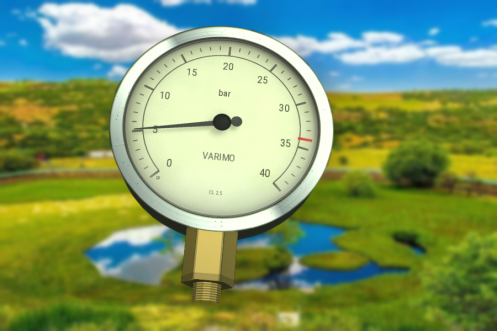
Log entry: 5 bar
